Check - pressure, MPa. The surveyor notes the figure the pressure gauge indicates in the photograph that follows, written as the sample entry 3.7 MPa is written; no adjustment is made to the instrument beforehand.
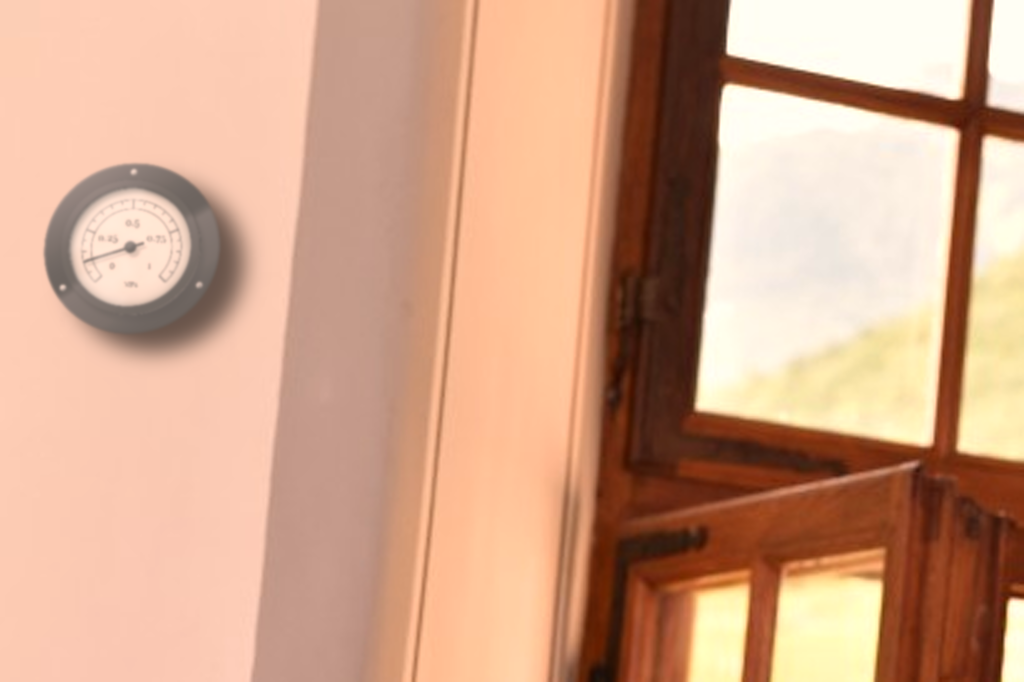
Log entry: 0.1 MPa
